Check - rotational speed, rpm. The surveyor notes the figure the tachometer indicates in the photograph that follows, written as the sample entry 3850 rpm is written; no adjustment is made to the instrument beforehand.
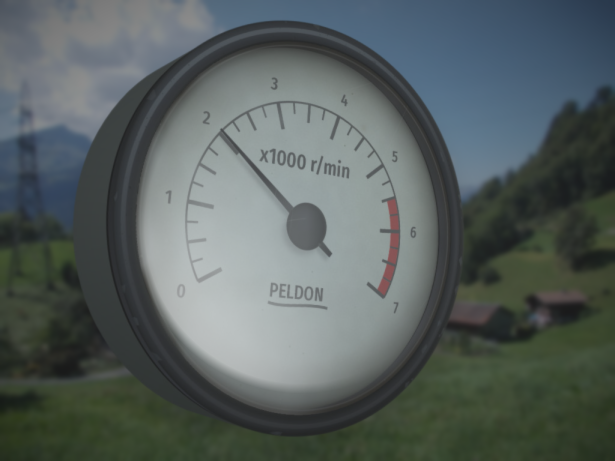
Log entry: 2000 rpm
